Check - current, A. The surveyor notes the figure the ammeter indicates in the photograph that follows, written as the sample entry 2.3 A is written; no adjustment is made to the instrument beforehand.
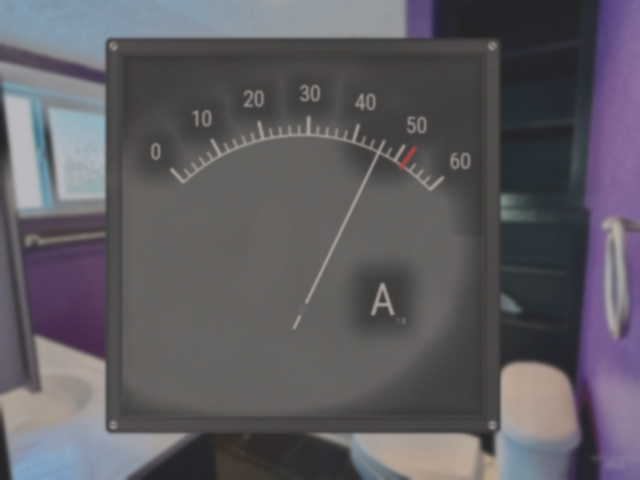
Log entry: 46 A
